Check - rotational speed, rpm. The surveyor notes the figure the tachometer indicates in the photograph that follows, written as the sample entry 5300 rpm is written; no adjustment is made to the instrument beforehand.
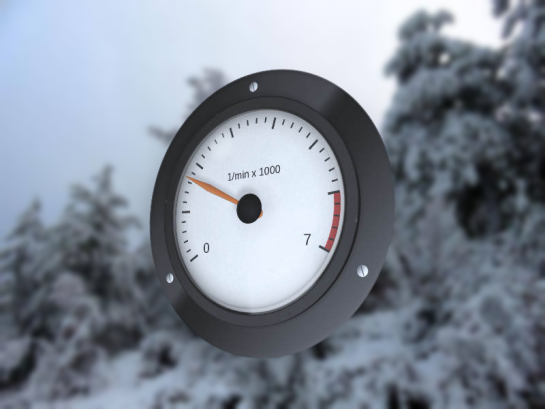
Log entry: 1700 rpm
